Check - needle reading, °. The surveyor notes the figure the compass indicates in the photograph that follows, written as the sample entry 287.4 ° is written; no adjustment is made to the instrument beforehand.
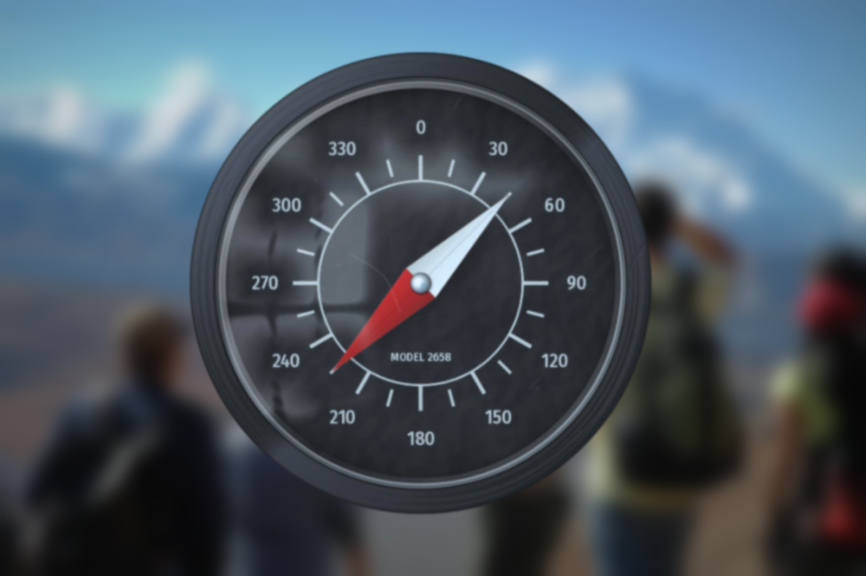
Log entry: 225 °
